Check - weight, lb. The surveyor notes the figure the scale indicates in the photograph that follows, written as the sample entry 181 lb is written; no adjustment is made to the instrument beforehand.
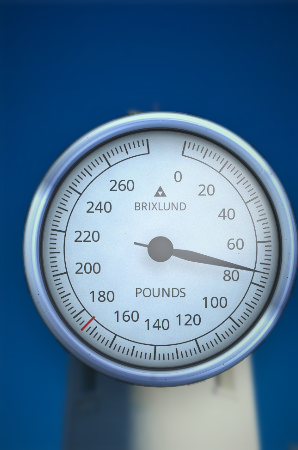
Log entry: 74 lb
